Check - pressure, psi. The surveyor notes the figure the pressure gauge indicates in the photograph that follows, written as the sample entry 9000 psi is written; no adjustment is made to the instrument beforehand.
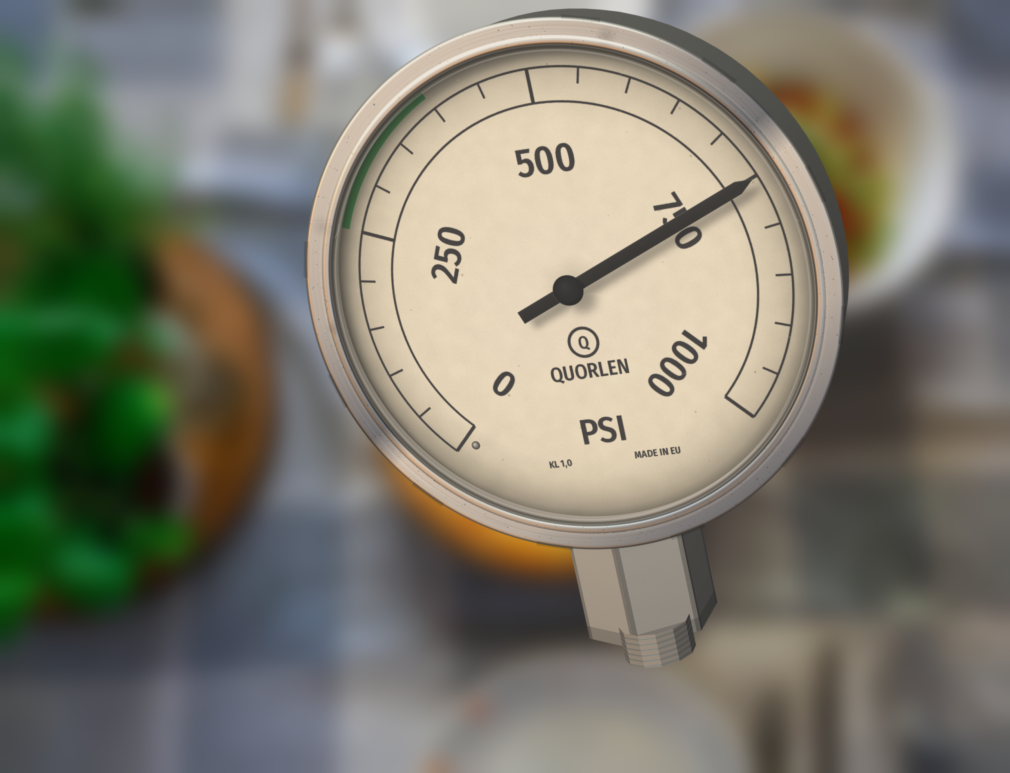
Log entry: 750 psi
